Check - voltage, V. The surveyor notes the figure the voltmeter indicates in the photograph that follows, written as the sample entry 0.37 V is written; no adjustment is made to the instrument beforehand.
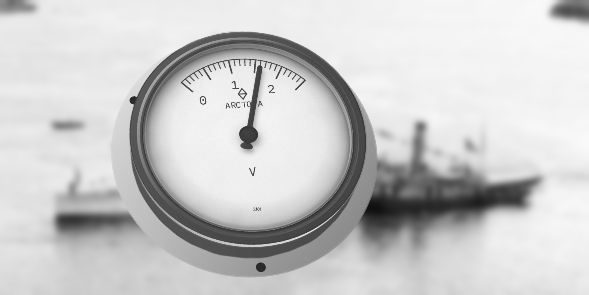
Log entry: 1.6 V
